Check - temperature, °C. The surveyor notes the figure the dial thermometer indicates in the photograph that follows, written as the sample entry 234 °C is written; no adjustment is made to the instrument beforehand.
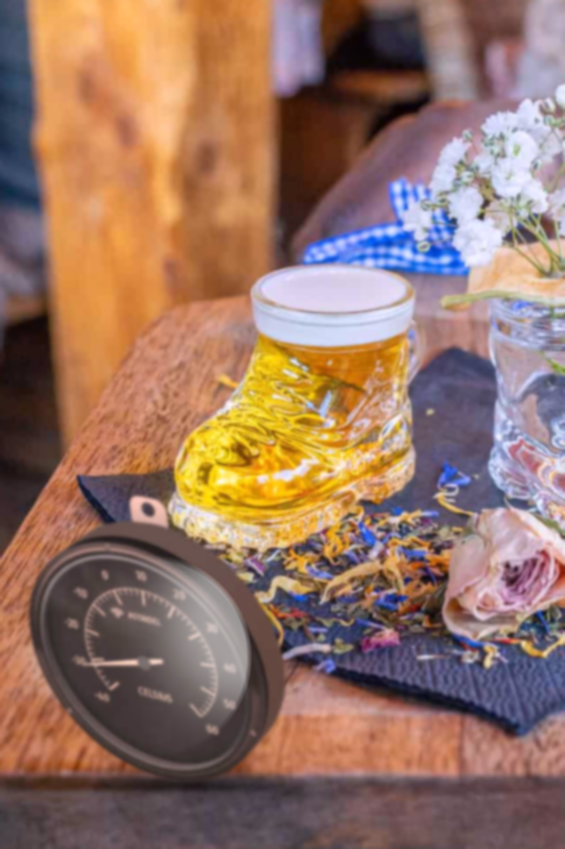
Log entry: -30 °C
